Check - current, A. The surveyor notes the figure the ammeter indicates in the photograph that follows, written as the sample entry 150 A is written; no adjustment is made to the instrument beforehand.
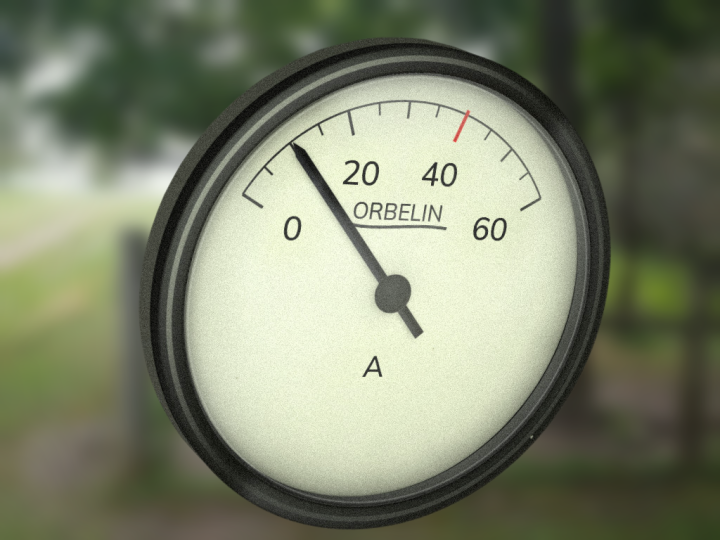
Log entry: 10 A
